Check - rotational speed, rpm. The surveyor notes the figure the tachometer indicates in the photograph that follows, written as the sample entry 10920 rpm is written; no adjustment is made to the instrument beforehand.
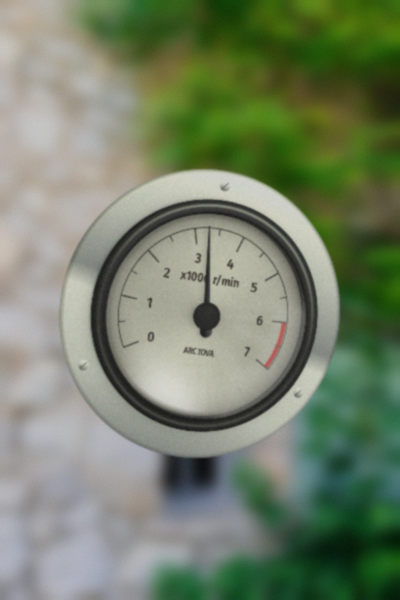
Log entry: 3250 rpm
